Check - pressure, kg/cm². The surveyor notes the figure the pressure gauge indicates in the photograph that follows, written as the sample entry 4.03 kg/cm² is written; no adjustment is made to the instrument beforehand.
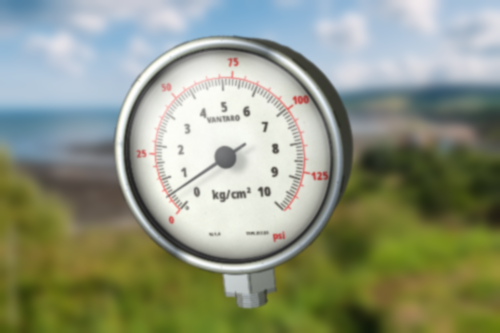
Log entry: 0.5 kg/cm²
